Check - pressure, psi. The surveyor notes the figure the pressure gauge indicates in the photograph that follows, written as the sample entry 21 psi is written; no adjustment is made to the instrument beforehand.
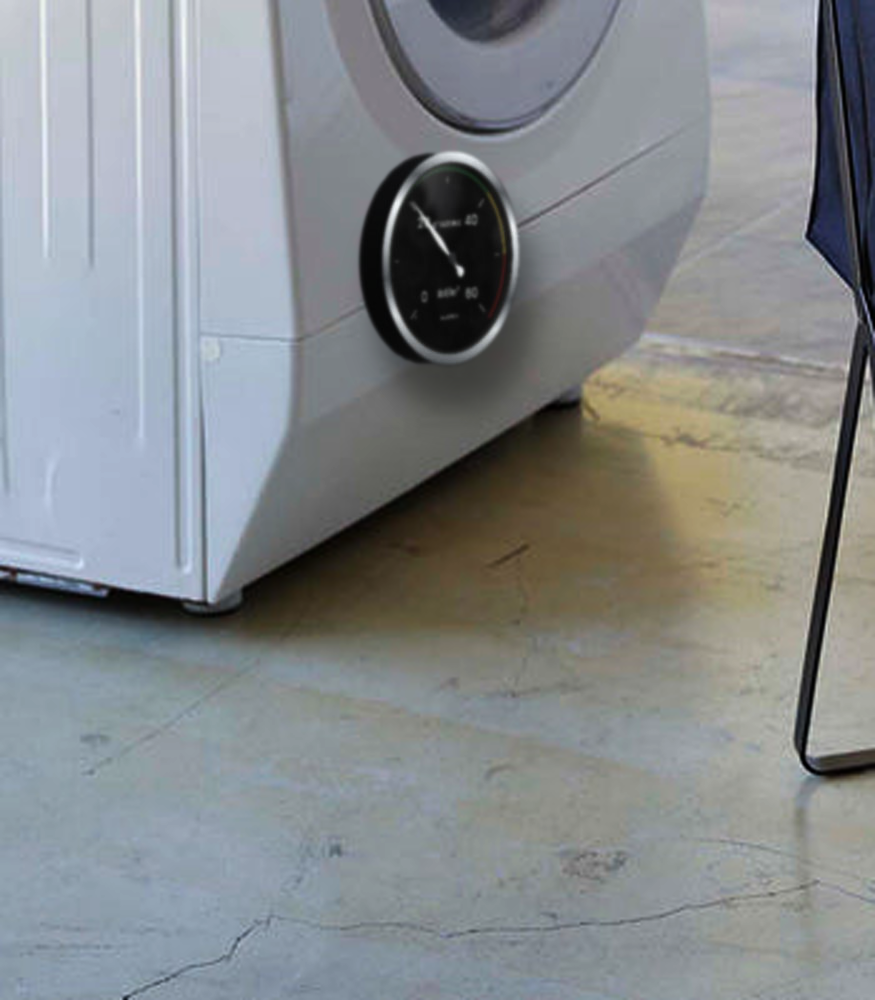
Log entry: 20 psi
